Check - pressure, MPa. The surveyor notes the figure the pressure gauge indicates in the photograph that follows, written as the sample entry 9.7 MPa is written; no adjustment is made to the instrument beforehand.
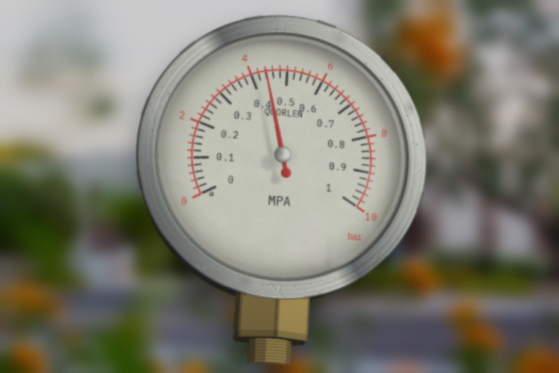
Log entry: 0.44 MPa
